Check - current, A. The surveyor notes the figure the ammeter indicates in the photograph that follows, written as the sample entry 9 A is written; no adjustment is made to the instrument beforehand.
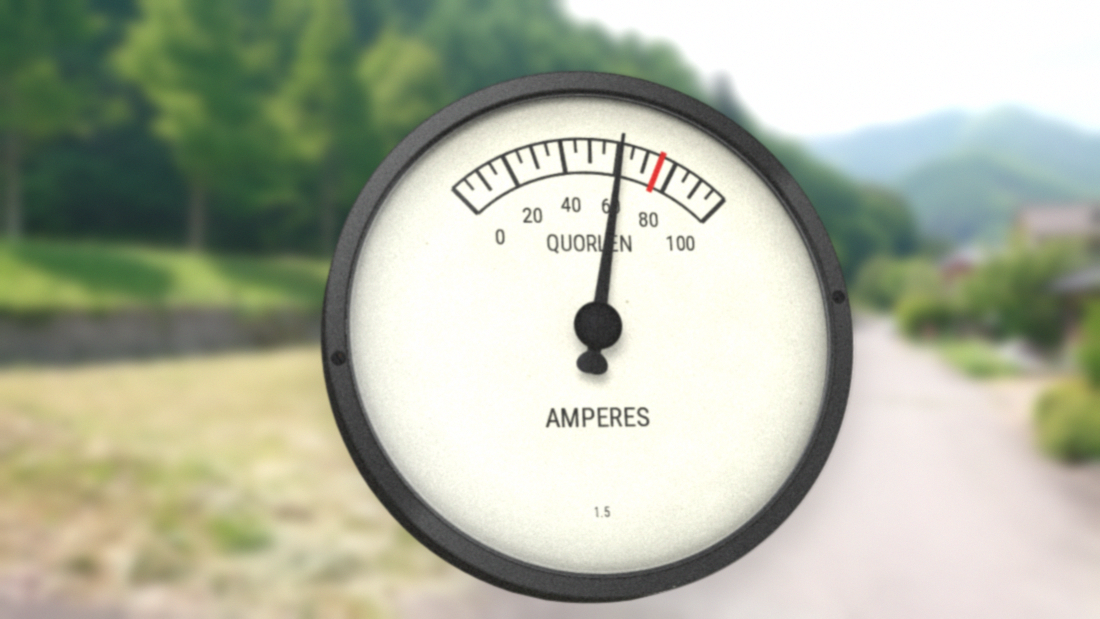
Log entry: 60 A
